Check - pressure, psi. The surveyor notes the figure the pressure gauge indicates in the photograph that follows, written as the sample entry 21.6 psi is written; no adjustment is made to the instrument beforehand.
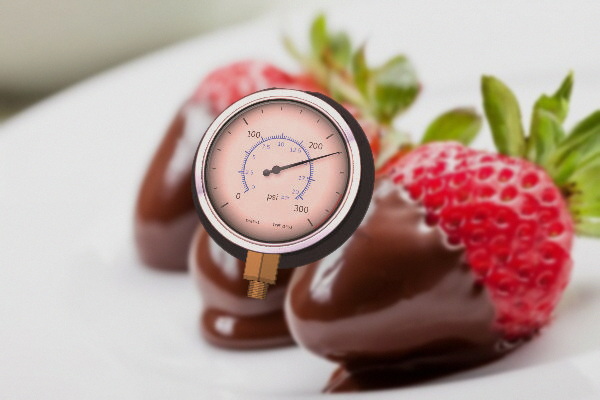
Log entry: 220 psi
